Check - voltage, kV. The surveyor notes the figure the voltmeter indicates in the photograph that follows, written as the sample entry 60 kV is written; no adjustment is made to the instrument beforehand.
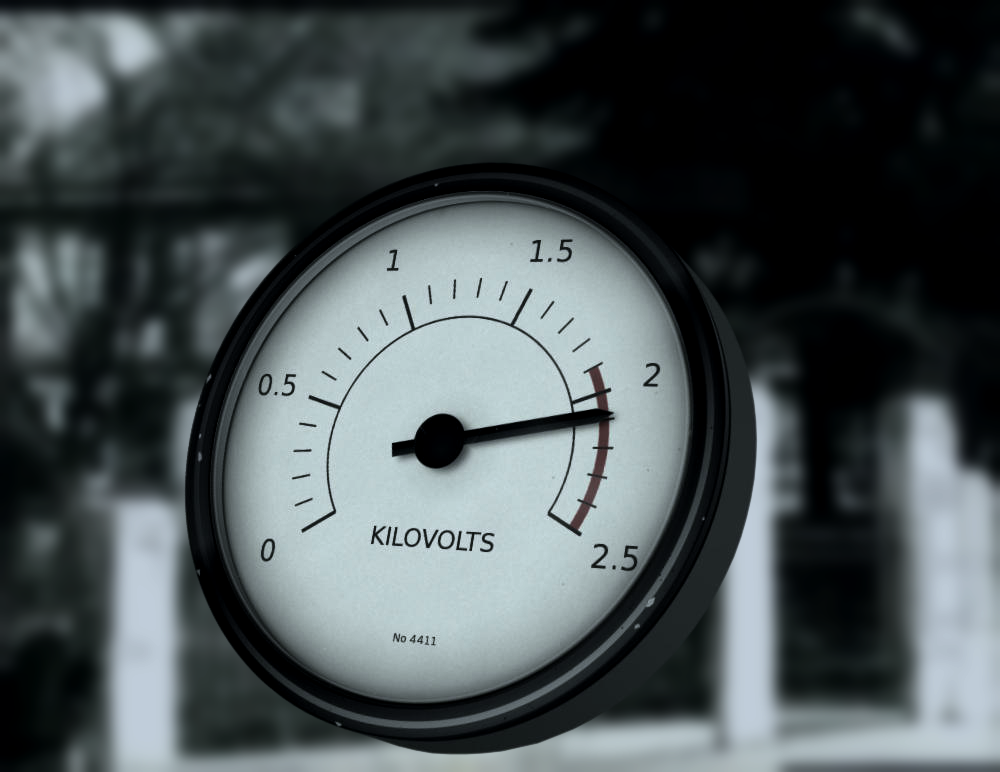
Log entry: 2.1 kV
